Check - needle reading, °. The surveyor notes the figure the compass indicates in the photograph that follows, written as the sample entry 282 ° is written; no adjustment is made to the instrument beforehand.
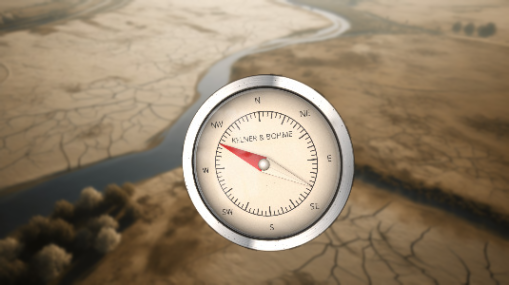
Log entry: 300 °
